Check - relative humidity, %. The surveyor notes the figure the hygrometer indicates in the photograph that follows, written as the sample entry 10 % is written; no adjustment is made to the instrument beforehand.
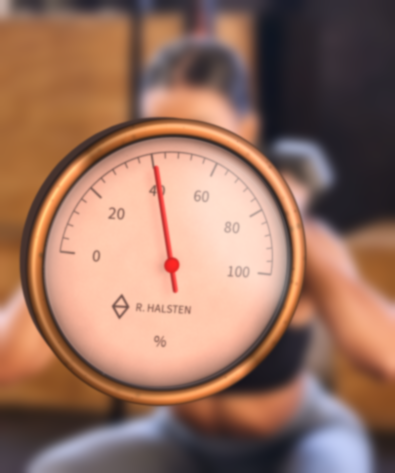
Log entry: 40 %
